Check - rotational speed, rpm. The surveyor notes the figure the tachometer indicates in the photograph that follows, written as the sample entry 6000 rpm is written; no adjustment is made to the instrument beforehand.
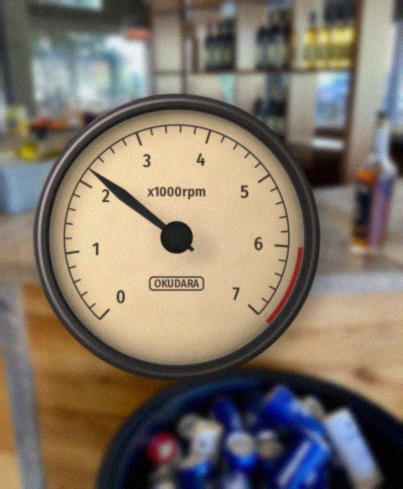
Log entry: 2200 rpm
